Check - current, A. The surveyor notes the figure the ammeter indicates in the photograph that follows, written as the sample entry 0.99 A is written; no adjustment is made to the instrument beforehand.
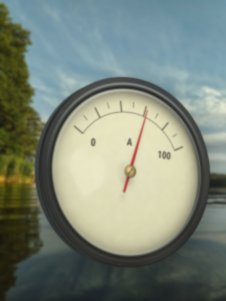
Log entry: 60 A
